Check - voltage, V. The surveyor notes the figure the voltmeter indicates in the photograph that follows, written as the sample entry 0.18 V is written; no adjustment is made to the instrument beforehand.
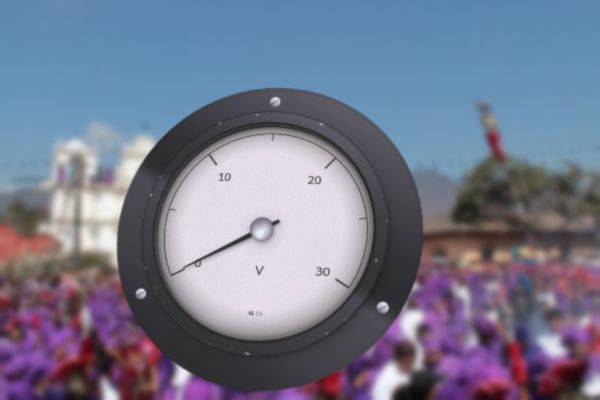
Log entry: 0 V
